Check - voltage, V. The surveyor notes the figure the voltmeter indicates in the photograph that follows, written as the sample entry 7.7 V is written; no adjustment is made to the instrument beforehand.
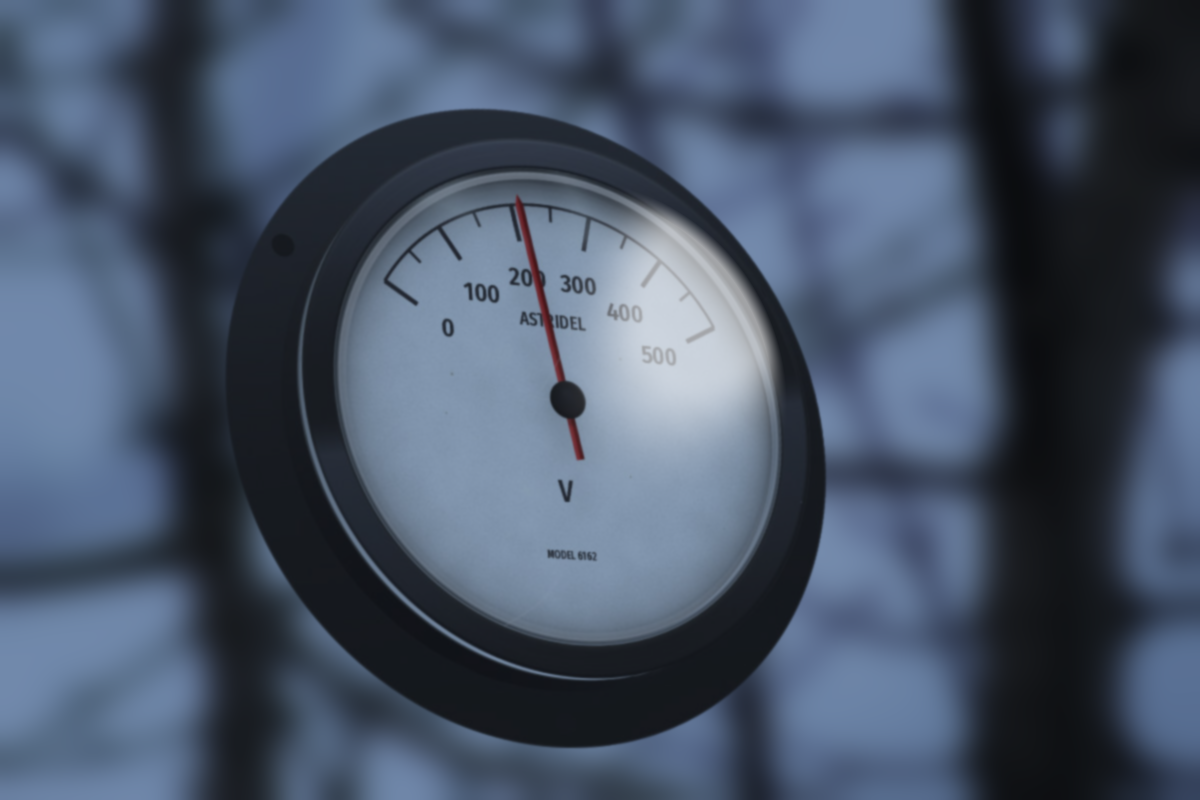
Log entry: 200 V
